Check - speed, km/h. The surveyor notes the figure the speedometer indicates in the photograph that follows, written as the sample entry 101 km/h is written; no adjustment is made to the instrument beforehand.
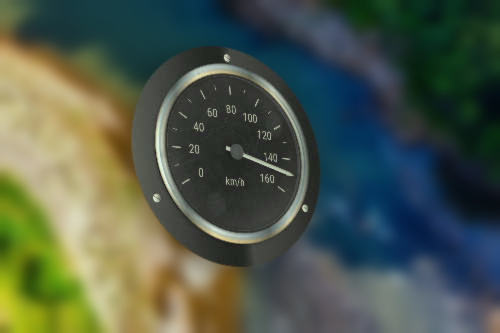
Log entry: 150 km/h
